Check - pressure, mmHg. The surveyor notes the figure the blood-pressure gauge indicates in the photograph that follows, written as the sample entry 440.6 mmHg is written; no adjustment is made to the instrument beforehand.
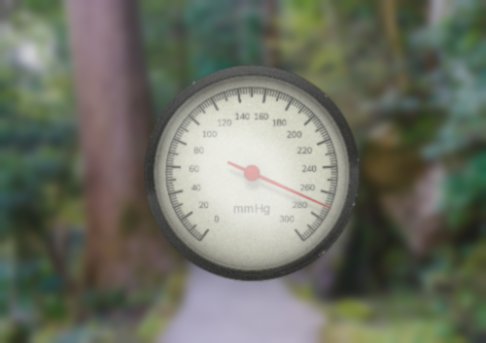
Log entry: 270 mmHg
